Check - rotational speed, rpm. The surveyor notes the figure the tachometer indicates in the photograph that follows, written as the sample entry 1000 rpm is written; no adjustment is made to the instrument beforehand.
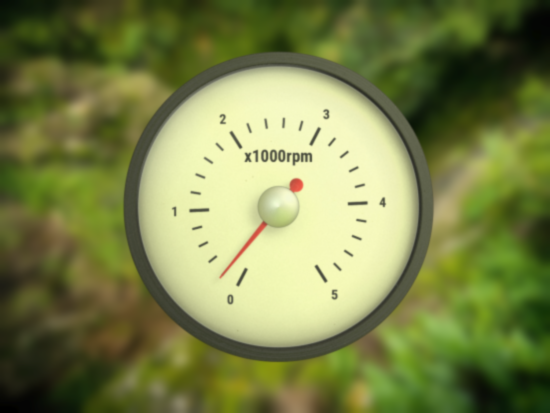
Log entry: 200 rpm
